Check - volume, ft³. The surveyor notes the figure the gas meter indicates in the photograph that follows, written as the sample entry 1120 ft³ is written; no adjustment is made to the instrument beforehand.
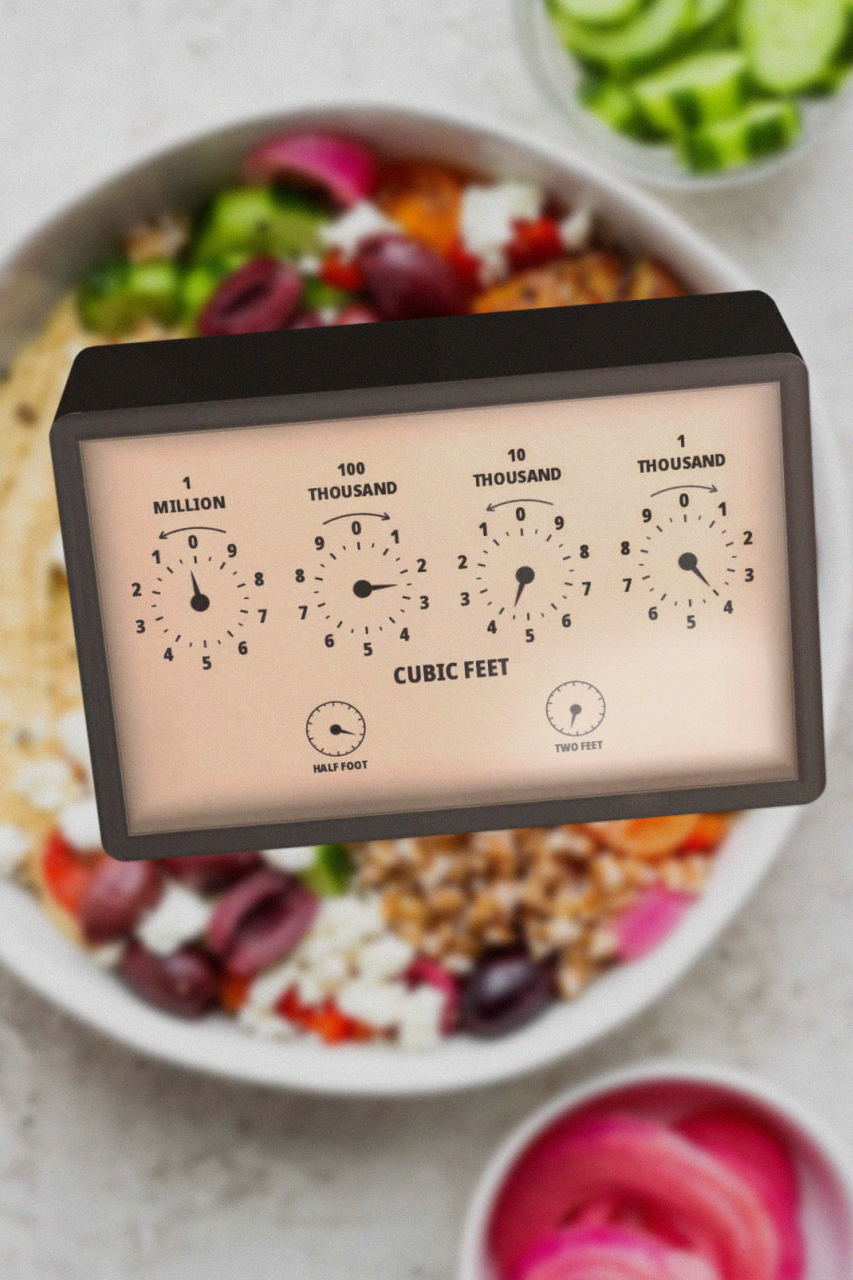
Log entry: 24400 ft³
